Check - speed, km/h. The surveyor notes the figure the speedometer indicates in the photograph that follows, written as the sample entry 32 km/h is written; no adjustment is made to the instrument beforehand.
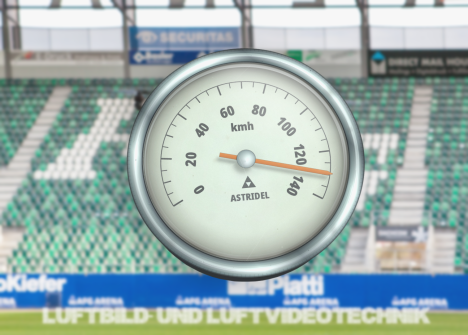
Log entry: 130 km/h
